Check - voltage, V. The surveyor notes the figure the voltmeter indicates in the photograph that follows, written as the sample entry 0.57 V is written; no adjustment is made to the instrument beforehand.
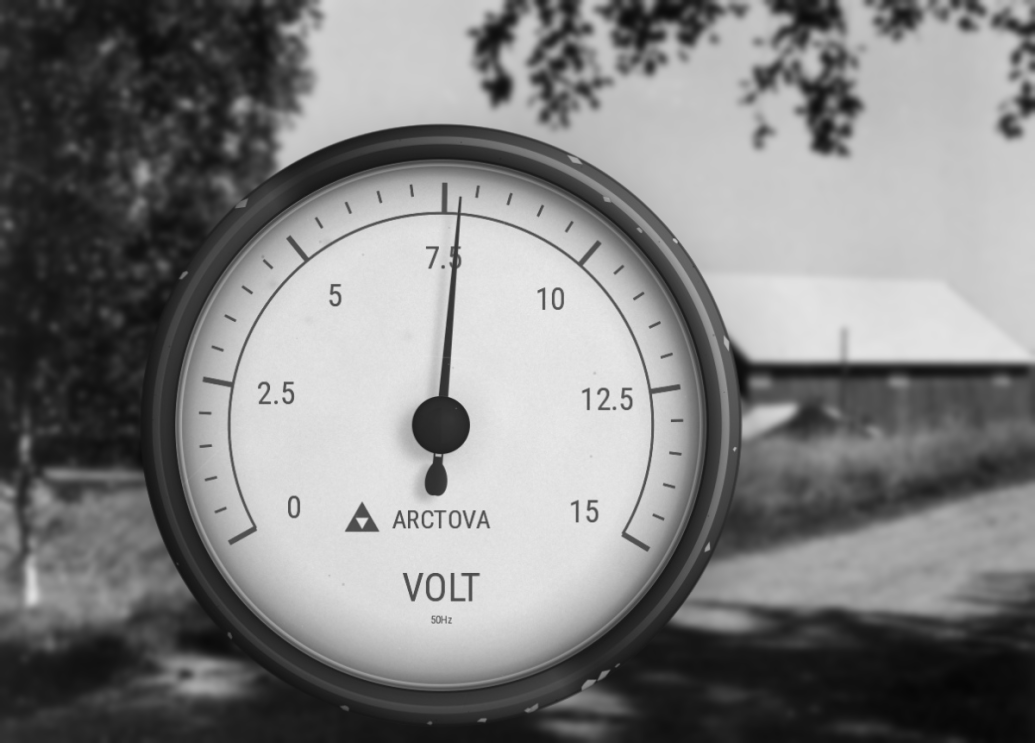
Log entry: 7.75 V
